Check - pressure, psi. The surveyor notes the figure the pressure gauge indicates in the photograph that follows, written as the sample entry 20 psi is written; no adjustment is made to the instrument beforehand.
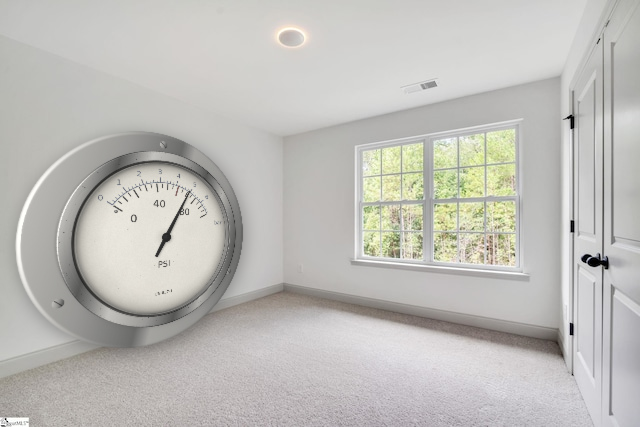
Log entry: 70 psi
